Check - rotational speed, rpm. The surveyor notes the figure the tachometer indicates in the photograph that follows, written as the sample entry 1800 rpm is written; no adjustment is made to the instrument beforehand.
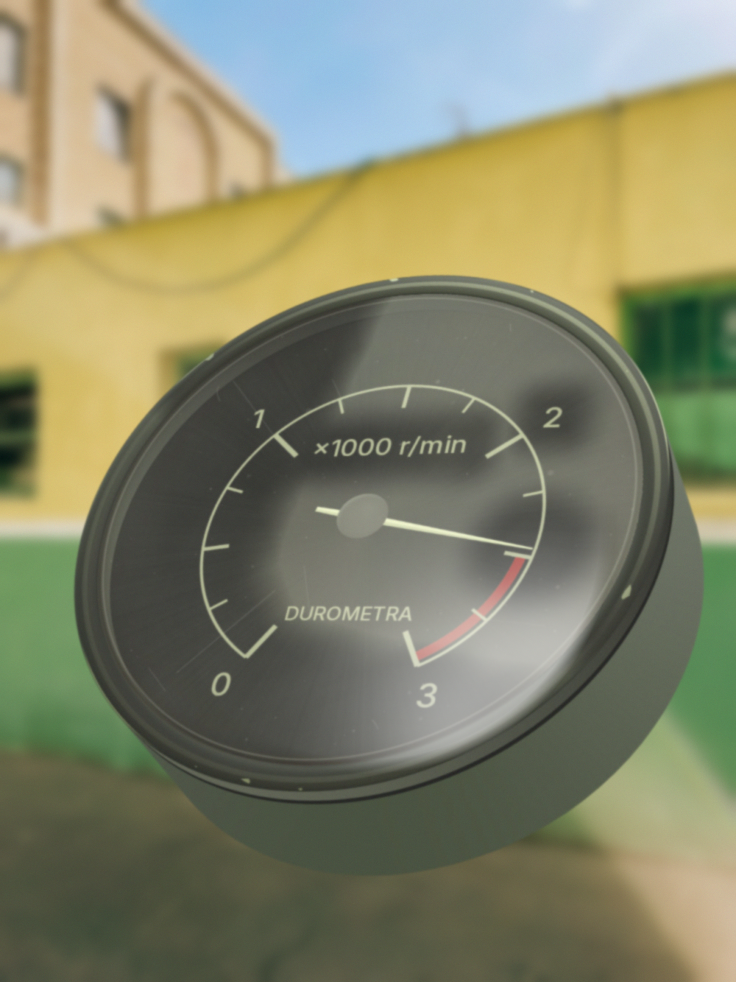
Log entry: 2500 rpm
